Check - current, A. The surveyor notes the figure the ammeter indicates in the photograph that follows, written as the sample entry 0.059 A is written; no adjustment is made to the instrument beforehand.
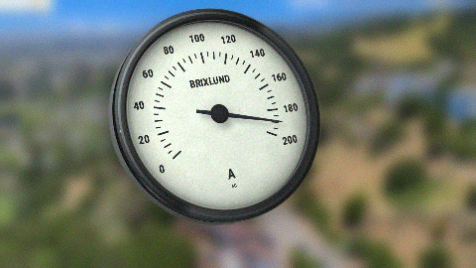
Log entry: 190 A
